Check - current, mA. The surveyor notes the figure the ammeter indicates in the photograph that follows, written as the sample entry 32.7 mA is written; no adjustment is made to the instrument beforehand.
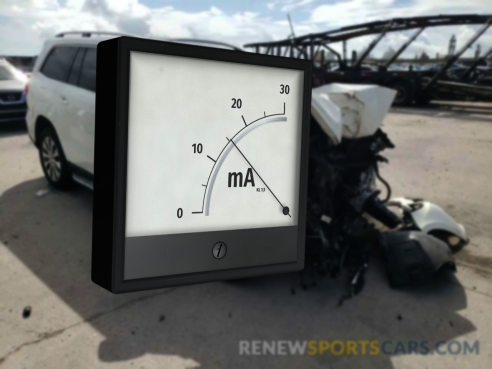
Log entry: 15 mA
